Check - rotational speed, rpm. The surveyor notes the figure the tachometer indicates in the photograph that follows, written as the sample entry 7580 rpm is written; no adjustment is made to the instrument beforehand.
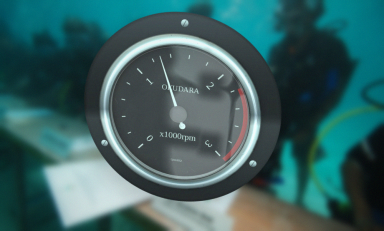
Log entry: 1300 rpm
